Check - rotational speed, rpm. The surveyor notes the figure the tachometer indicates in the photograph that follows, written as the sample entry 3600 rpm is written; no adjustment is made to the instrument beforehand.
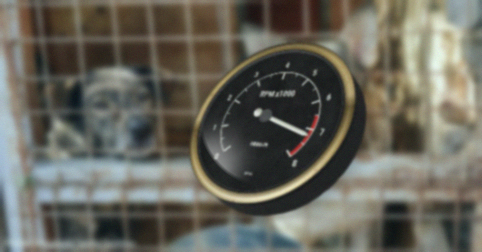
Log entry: 7250 rpm
